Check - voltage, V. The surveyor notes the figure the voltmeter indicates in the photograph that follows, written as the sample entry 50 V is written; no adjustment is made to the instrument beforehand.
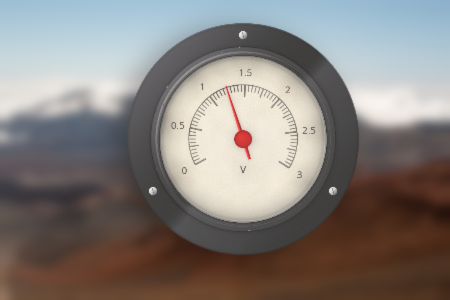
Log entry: 1.25 V
